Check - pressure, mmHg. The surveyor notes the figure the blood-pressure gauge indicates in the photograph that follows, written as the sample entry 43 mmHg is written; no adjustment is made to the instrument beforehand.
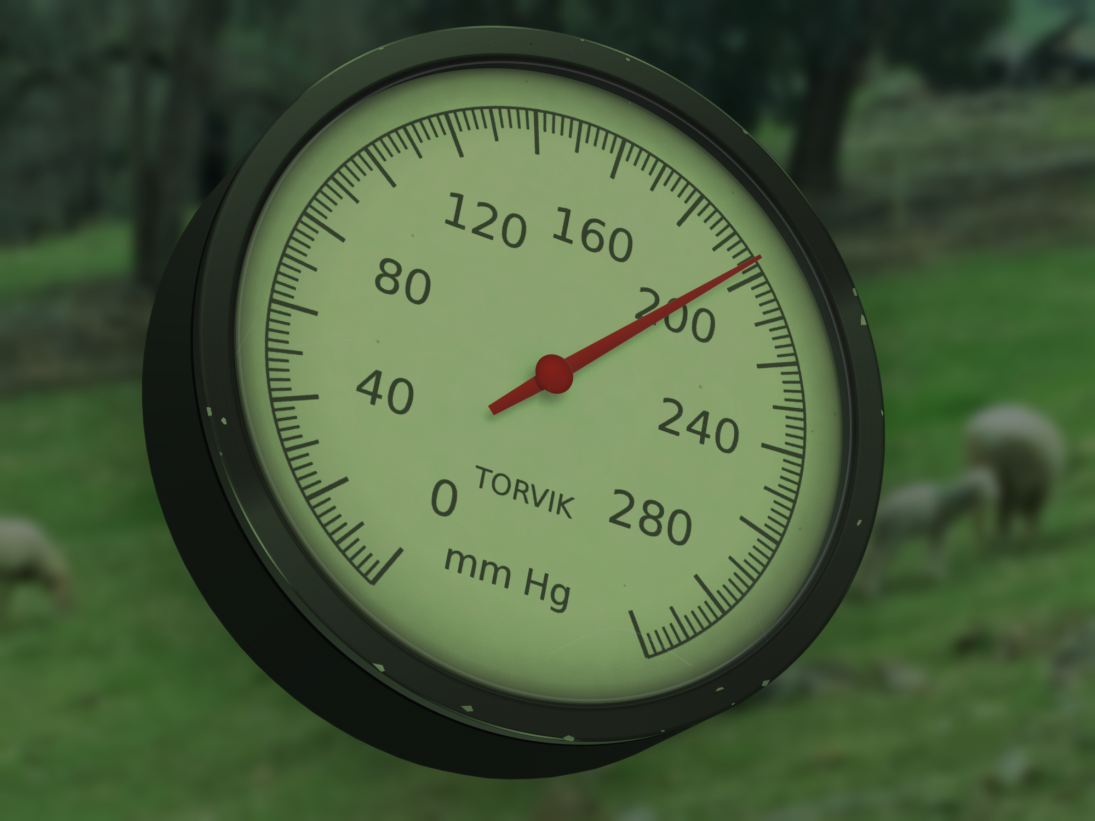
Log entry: 197 mmHg
